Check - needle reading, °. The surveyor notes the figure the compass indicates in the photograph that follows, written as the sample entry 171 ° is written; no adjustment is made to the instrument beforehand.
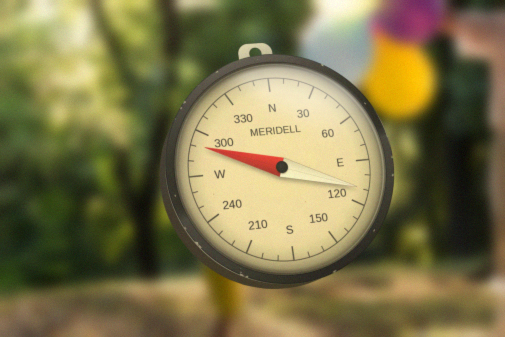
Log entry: 290 °
